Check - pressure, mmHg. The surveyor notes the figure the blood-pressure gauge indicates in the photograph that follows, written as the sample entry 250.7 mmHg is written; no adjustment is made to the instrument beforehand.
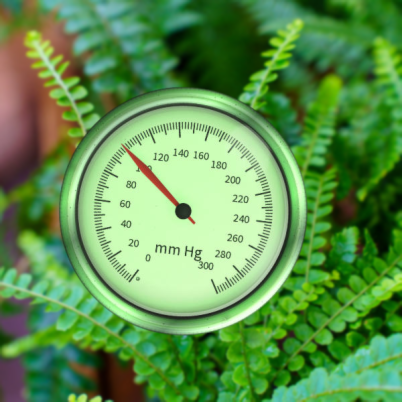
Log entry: 100 mmHg
